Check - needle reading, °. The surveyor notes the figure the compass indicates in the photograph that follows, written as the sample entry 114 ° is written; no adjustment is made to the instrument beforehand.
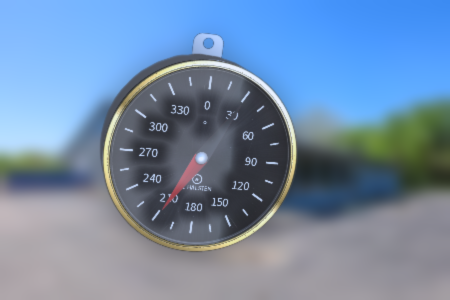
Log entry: 210 °
